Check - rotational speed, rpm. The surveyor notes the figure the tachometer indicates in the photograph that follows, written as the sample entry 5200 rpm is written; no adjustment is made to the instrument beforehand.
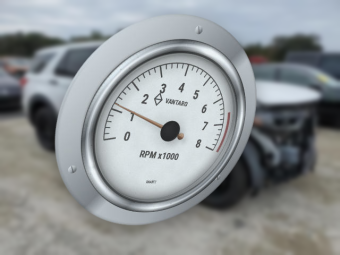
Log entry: 1200 rpm
